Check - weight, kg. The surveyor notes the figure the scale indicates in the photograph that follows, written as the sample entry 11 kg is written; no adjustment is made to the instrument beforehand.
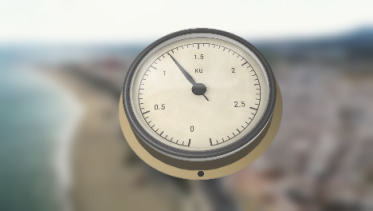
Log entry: 1.2 kg
